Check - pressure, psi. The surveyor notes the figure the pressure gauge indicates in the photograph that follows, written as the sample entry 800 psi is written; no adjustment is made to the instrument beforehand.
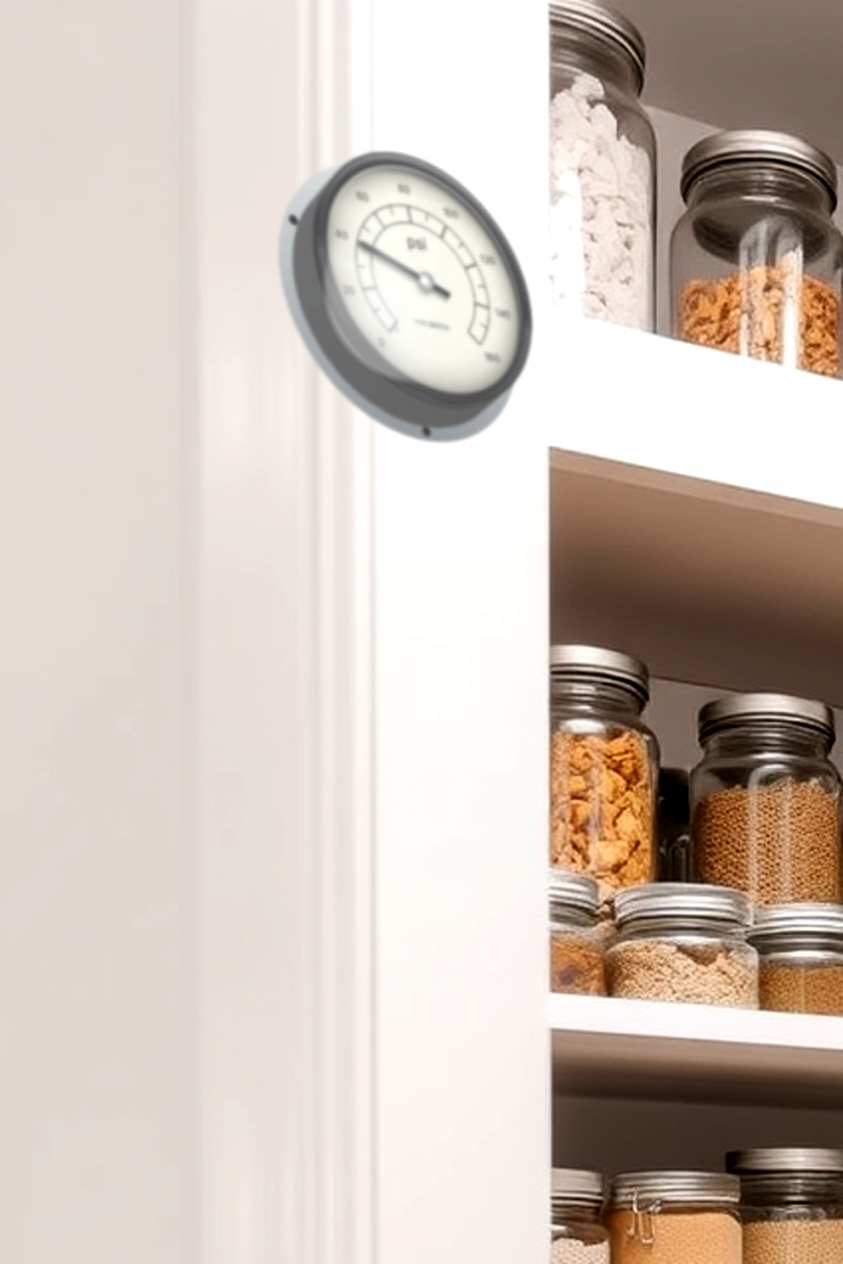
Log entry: 40 psi
